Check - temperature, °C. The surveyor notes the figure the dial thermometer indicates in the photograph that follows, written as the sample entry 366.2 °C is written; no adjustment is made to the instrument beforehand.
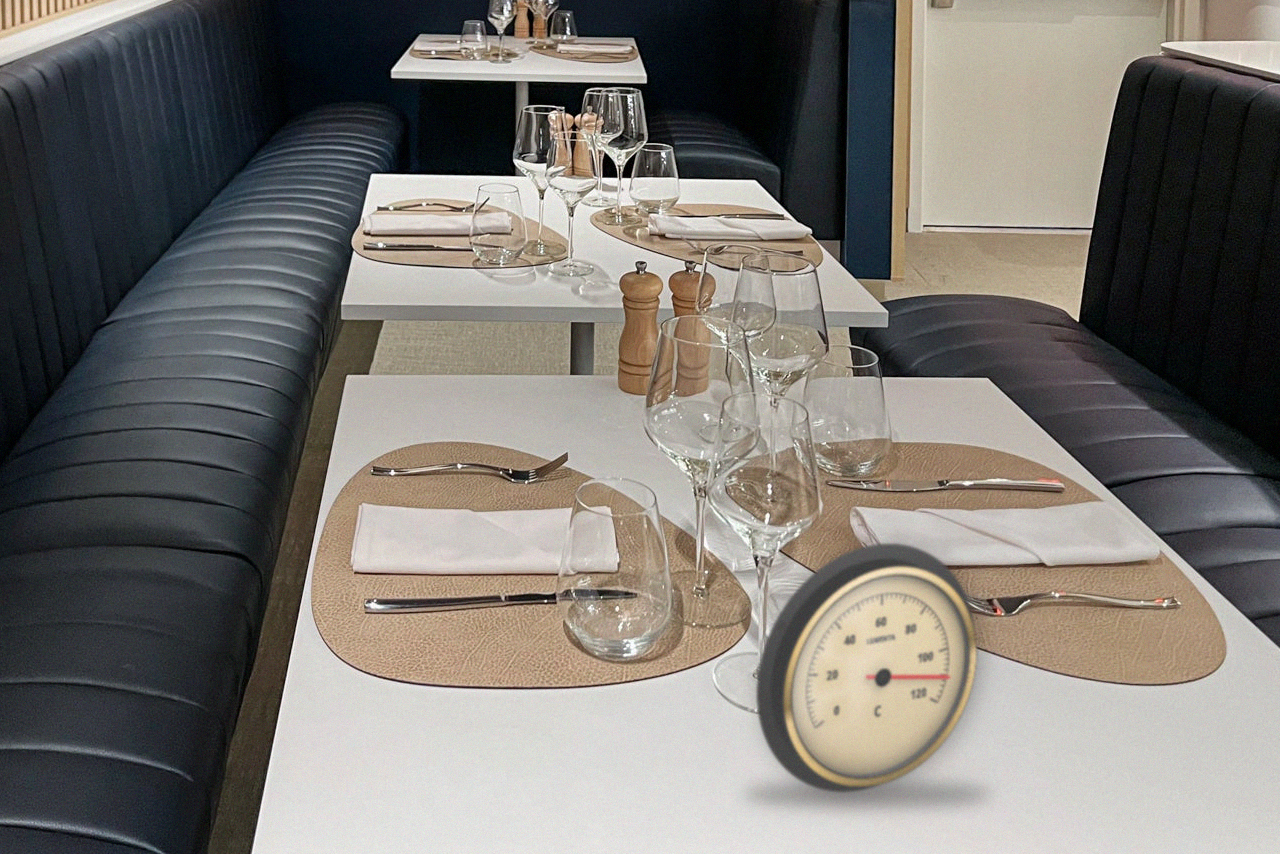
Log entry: 110 °C
